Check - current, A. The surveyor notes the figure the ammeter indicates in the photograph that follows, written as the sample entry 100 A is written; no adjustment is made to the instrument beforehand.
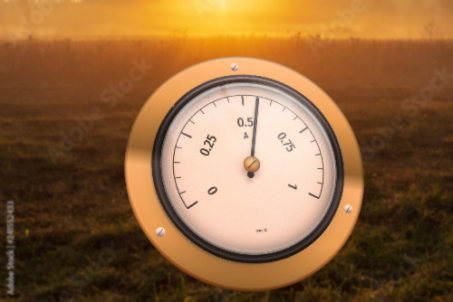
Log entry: 0.55 A
